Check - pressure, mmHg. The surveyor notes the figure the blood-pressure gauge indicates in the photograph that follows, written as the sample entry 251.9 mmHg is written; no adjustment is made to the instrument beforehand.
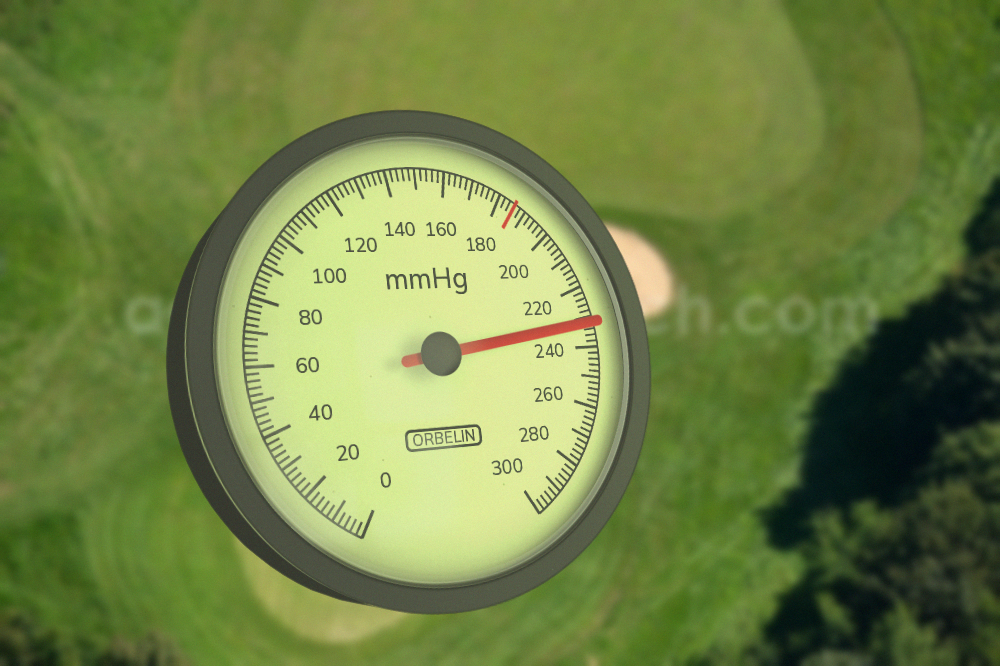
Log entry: 232 mmHg
